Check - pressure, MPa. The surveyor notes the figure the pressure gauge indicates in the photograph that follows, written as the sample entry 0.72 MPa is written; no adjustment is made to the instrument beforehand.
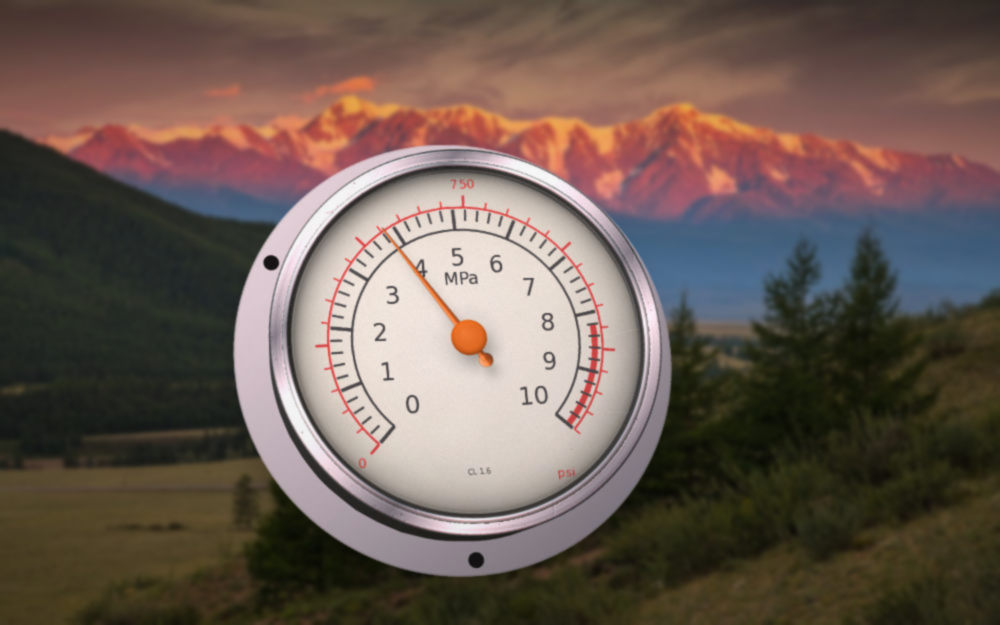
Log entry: 3.8 MPa
